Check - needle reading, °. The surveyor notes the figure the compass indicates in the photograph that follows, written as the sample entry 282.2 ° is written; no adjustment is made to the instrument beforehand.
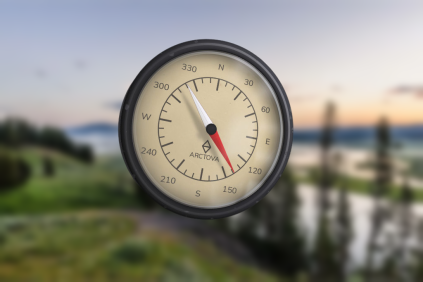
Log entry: 140 °
